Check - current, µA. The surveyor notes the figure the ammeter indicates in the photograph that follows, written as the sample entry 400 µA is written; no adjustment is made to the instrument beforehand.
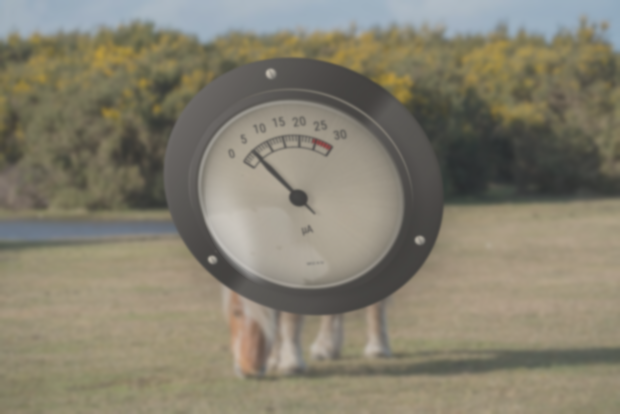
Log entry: 5 µA
